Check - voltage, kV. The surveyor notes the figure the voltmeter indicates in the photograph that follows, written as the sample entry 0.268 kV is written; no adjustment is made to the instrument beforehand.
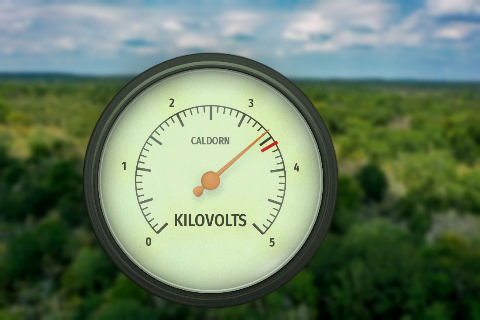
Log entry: 3.4 kV
